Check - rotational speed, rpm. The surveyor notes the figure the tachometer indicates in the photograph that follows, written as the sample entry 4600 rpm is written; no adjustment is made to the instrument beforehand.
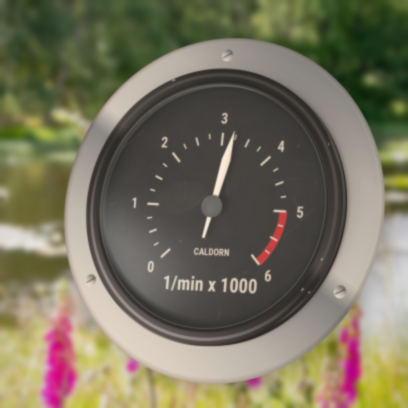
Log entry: 3250 rpm
